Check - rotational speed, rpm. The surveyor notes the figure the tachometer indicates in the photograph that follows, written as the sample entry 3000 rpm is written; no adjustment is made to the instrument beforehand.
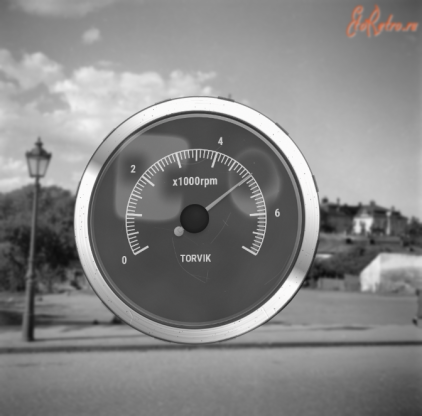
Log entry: 5000 rpm
